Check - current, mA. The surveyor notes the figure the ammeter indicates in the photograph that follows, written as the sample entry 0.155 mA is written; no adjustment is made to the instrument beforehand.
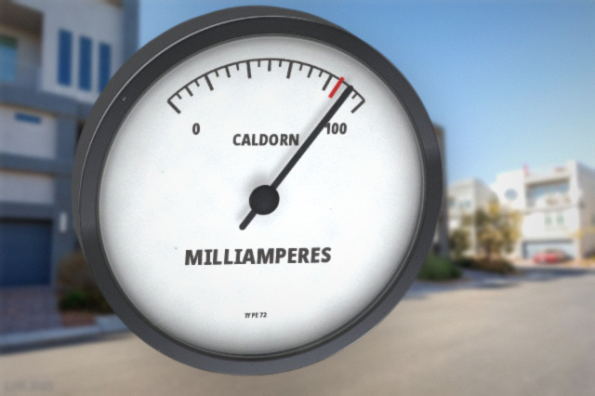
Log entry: 90 mA
